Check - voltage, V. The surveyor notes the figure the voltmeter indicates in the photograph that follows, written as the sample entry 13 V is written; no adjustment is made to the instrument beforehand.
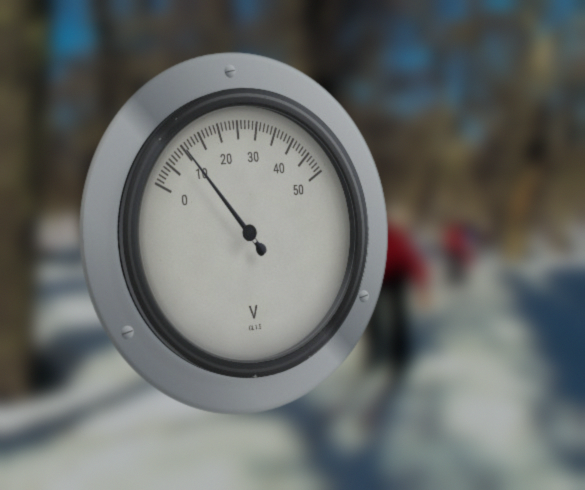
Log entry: 10 V
